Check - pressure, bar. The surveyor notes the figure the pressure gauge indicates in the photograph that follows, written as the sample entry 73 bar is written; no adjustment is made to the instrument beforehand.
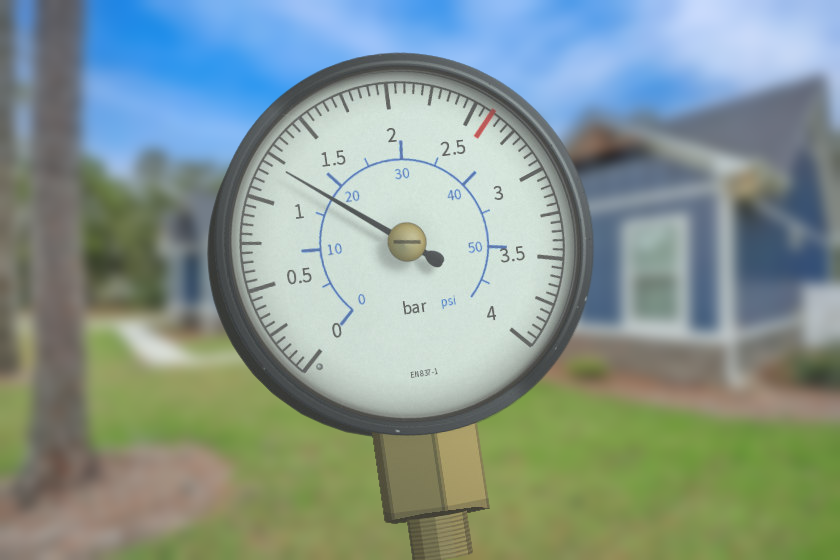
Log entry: 1.2 bar
